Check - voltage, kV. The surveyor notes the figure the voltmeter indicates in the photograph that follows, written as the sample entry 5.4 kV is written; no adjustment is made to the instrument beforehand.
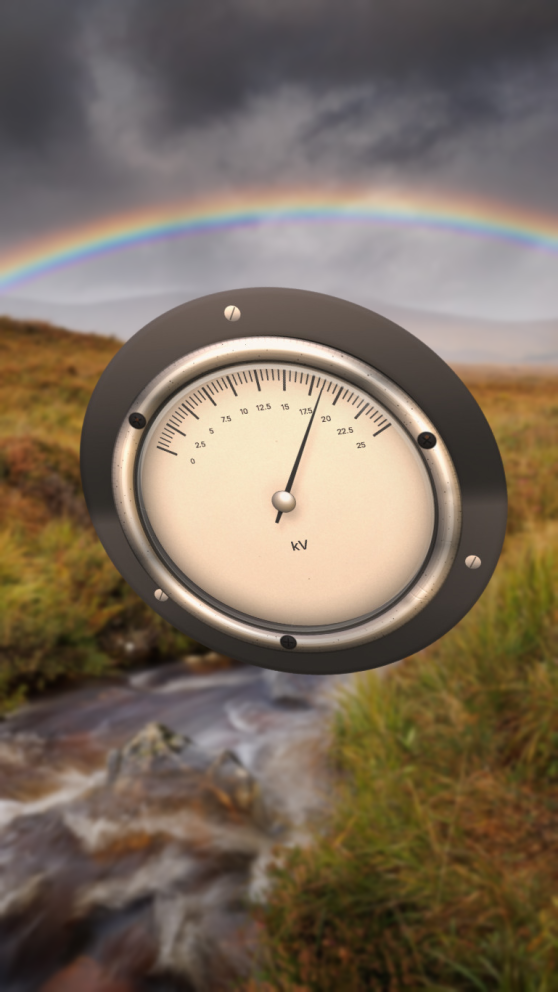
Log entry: 18.5 kV
